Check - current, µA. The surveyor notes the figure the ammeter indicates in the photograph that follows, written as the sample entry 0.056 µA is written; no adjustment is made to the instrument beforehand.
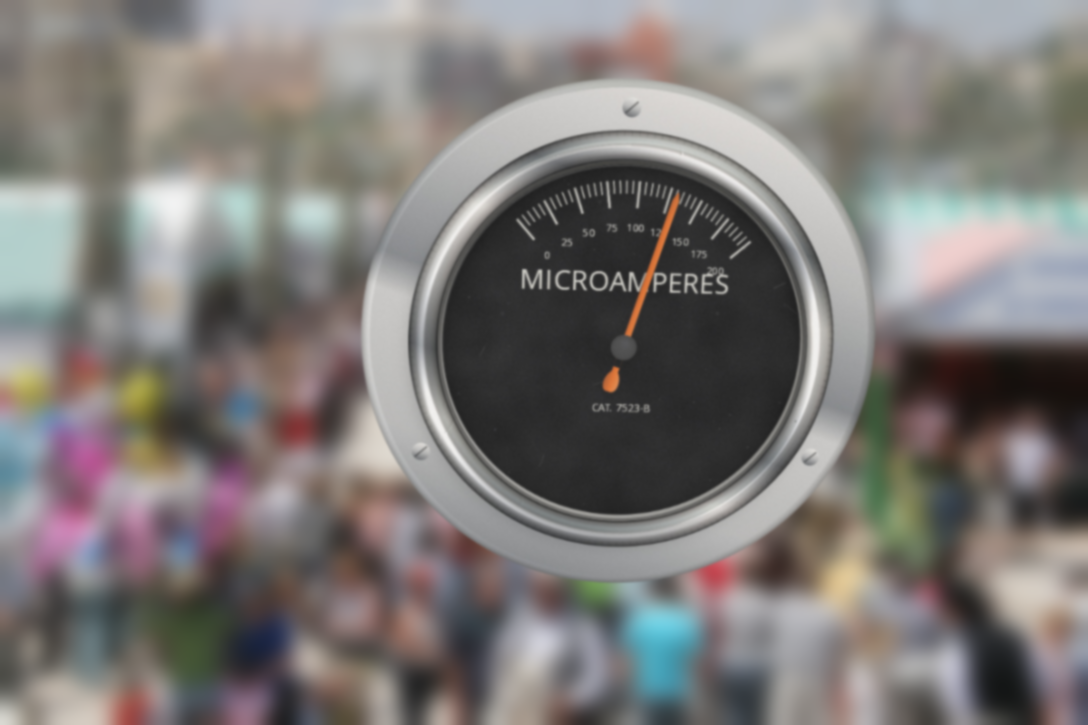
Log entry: 130 µA
